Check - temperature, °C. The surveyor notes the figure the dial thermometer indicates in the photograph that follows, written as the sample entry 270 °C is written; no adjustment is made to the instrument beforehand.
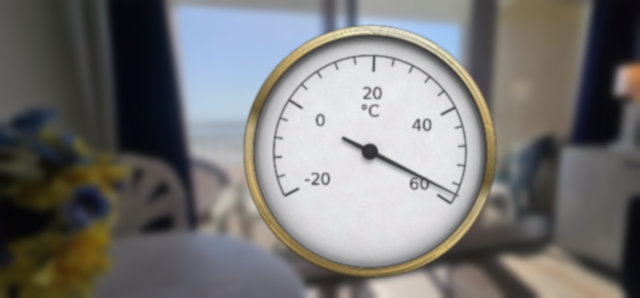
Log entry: 58 °C
